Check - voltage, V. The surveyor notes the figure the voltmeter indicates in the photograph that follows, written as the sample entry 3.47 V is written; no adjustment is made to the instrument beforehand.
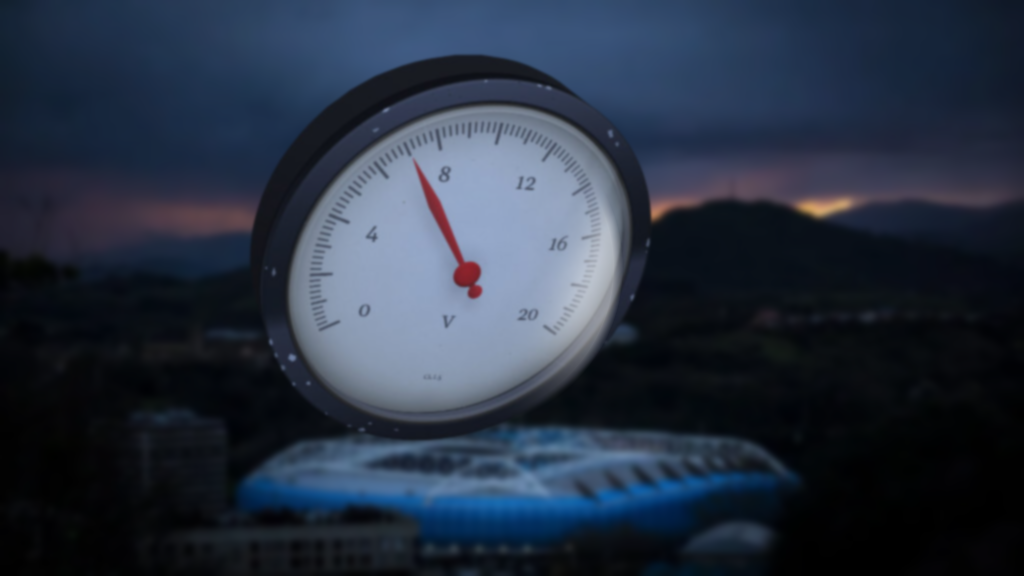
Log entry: 7 V
